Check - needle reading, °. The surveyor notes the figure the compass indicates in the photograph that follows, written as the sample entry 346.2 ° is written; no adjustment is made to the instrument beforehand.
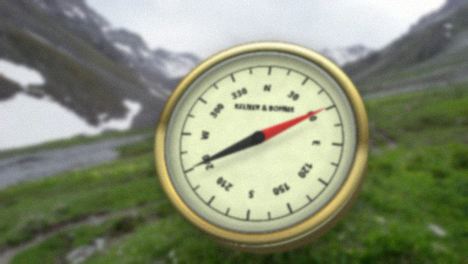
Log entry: 60 °
